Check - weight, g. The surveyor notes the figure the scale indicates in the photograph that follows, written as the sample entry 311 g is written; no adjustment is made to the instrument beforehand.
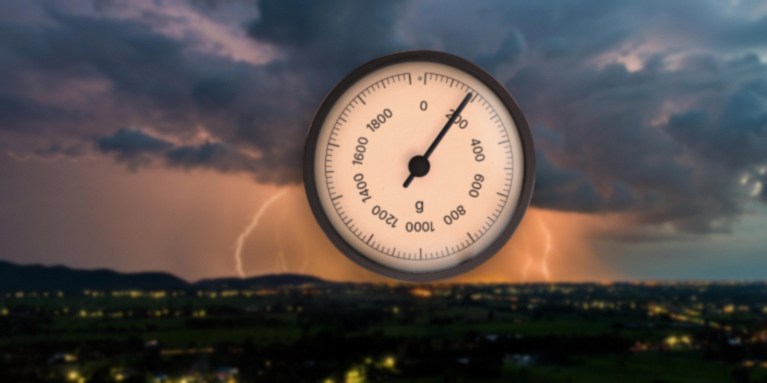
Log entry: 180 g
